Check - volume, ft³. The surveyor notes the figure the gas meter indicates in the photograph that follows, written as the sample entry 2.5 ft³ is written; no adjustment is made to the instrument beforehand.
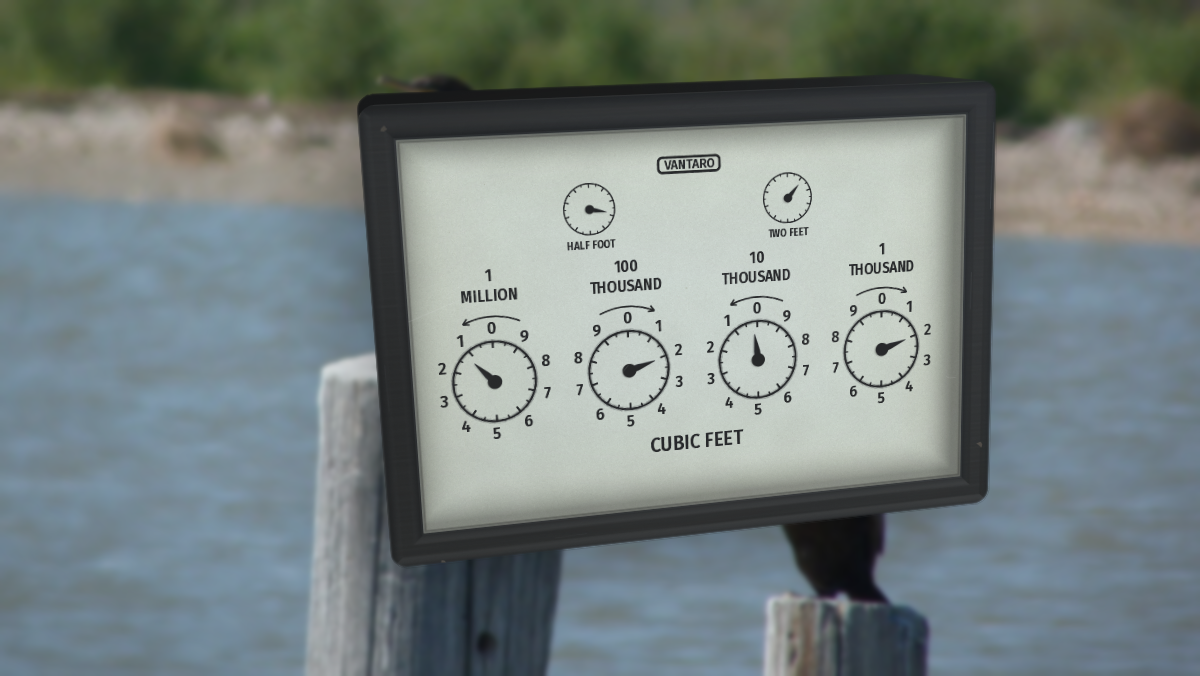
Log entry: 120200 ft³
